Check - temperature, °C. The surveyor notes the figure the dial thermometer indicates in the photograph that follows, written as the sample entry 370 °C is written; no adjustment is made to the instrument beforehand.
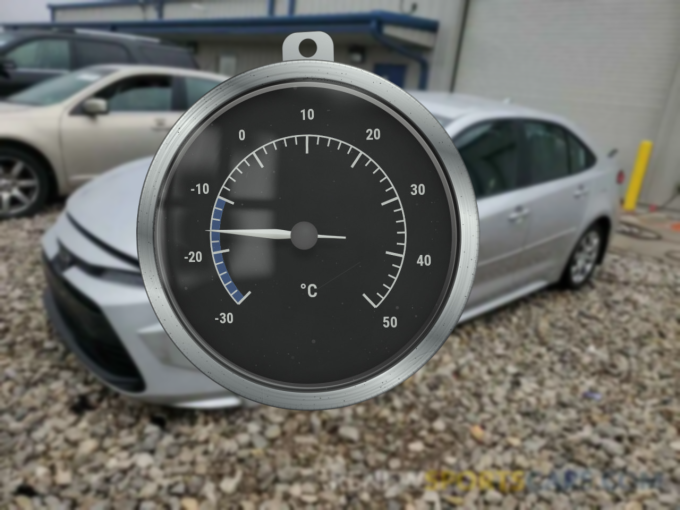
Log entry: -16 °C
